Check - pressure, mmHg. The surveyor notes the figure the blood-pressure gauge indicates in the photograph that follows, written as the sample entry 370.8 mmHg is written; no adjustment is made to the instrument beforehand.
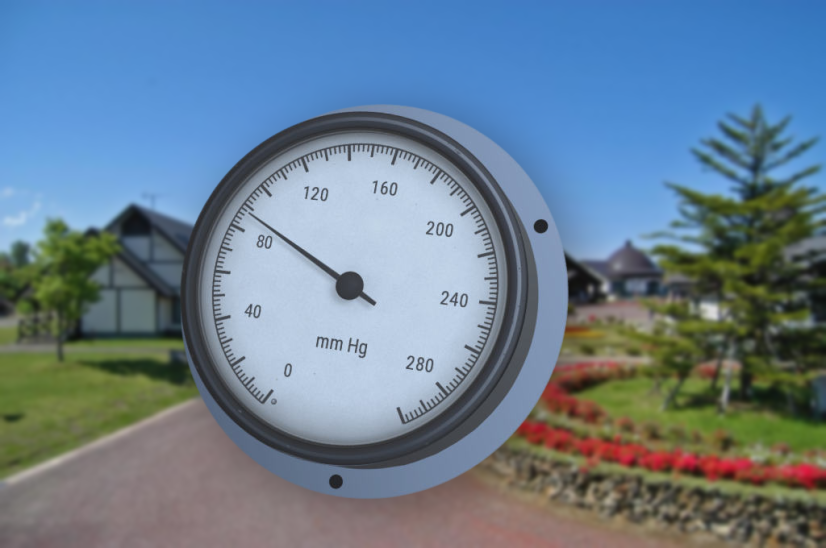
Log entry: 88 mmHg
